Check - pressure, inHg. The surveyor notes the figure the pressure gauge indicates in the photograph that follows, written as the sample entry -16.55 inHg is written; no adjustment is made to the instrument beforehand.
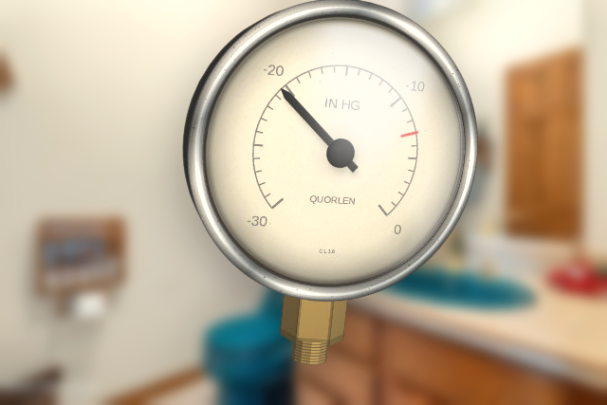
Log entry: -20.5 inHg
